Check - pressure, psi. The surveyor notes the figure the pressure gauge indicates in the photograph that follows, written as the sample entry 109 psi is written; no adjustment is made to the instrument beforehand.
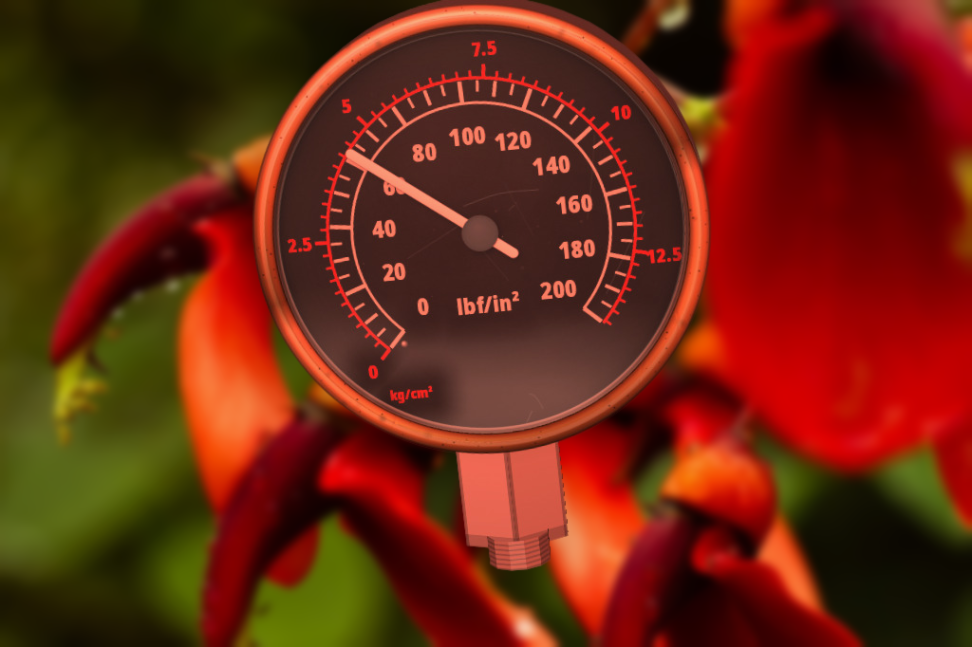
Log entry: 62.5 psi
